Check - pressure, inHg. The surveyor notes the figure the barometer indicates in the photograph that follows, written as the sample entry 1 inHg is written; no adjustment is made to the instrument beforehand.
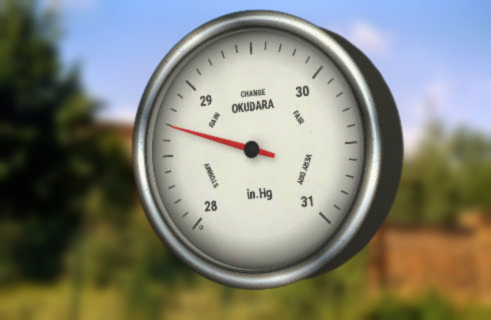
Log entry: 28.7 inHg
